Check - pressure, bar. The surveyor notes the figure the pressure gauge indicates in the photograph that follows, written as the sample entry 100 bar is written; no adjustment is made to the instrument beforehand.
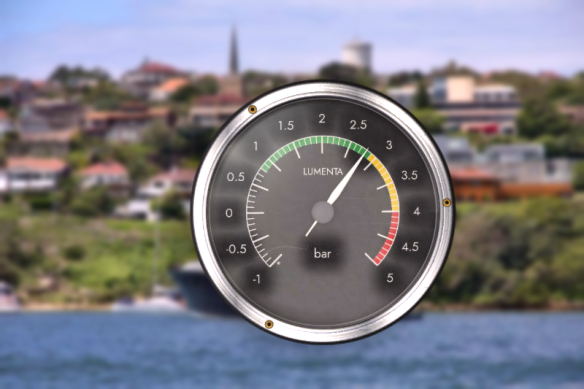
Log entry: 2.8 bar
